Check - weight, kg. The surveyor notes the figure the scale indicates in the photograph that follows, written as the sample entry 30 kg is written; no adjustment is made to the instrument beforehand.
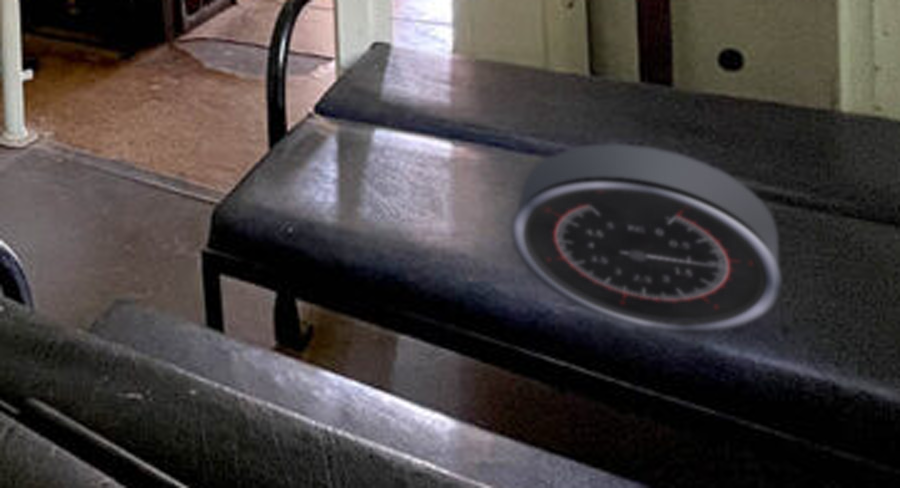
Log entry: 1 kg
